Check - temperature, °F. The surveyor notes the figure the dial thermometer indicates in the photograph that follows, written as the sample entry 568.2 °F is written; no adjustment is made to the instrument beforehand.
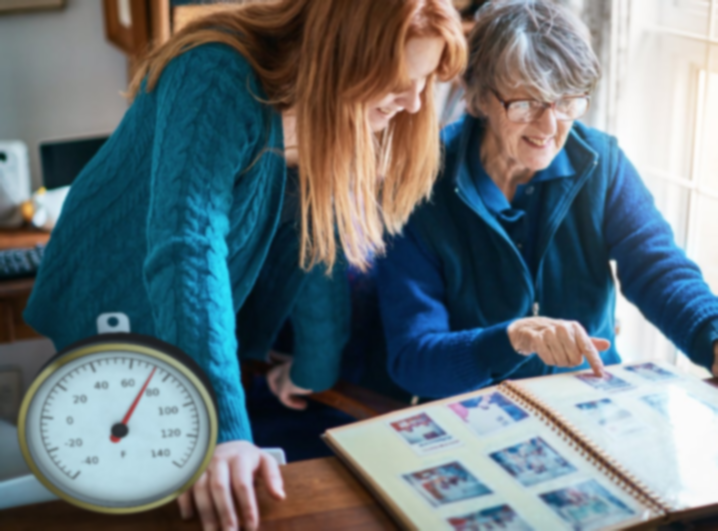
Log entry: 72 °F
